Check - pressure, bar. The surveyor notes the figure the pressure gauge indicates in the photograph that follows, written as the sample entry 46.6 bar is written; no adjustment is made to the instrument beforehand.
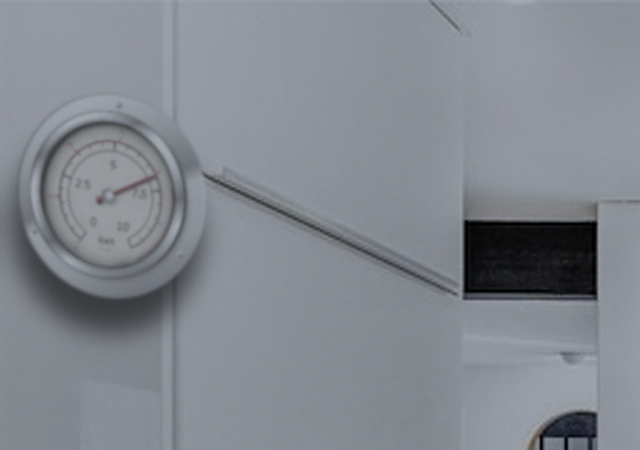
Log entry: 7 bar
